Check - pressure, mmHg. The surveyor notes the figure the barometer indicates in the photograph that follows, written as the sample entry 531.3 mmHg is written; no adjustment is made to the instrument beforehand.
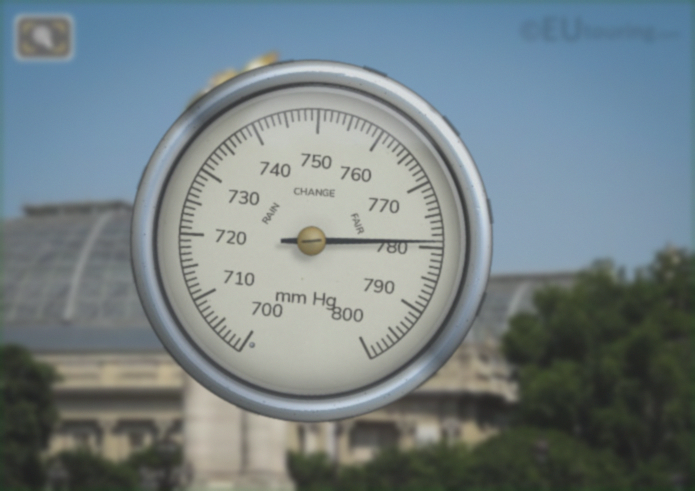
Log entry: 779 mmHg
